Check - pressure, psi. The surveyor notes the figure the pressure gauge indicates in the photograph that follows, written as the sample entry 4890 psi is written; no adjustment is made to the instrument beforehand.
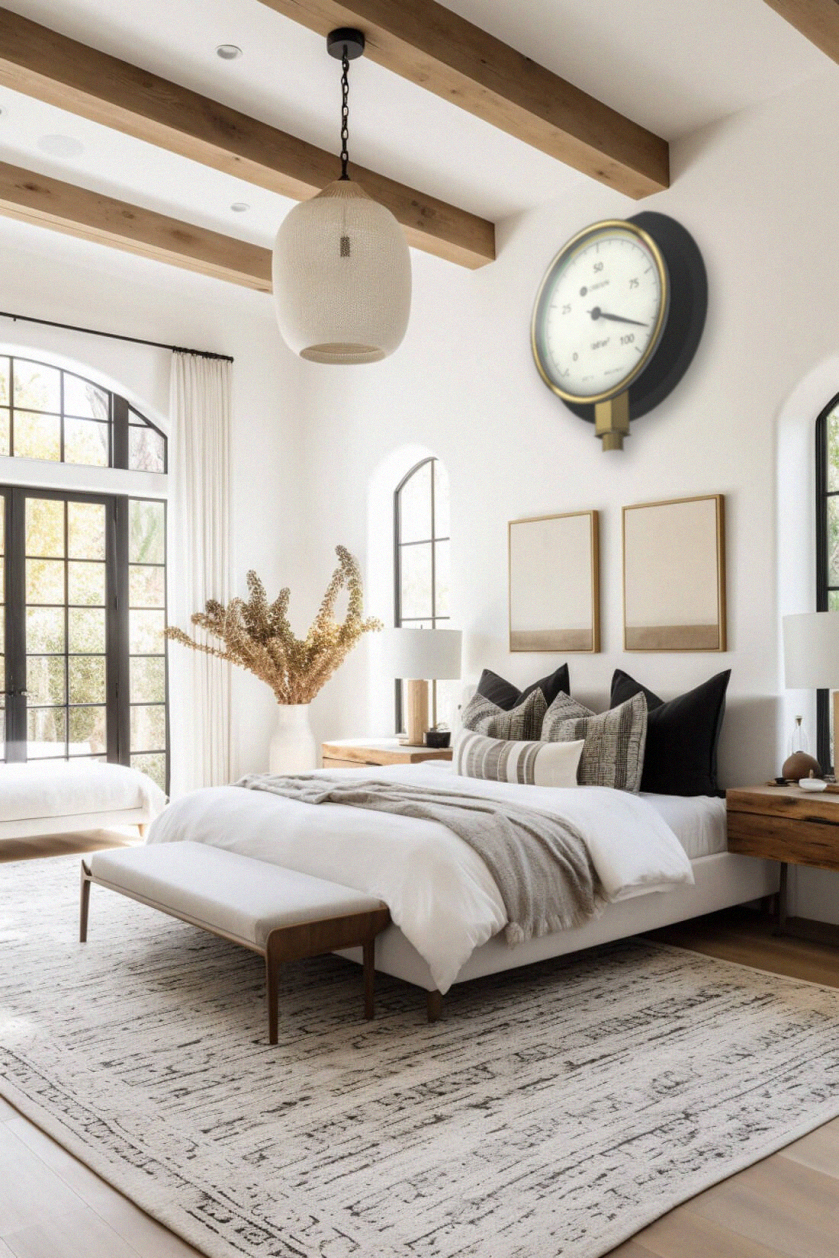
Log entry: 92.5 psi
